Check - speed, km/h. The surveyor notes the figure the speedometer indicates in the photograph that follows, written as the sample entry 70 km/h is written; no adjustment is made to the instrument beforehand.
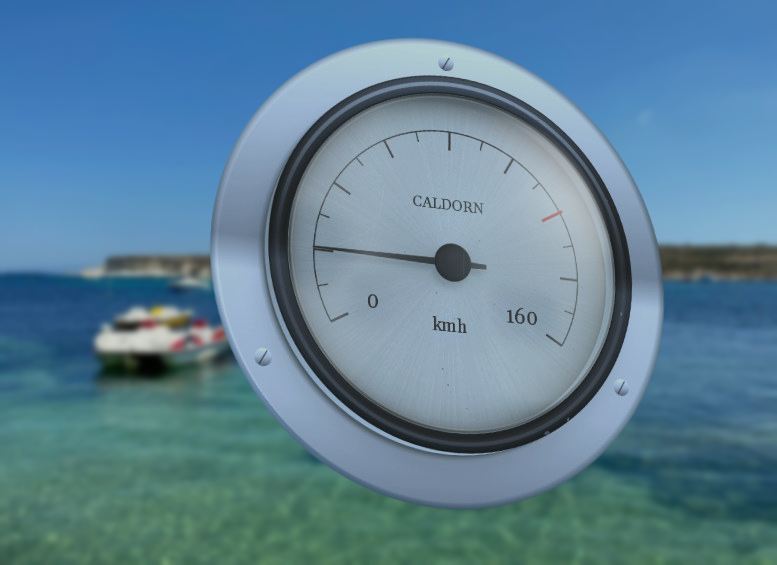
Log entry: 20 km/h
